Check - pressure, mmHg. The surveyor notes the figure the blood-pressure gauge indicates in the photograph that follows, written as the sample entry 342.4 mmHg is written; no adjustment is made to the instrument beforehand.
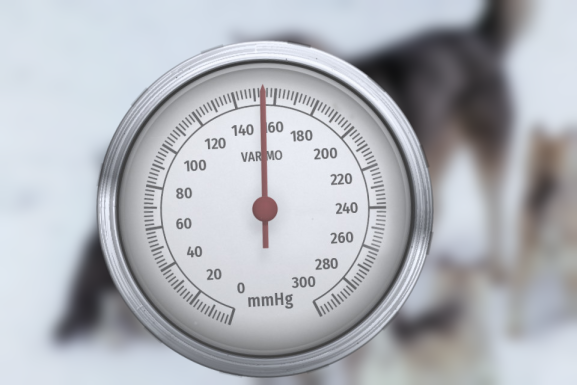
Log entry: 154 mmHg
